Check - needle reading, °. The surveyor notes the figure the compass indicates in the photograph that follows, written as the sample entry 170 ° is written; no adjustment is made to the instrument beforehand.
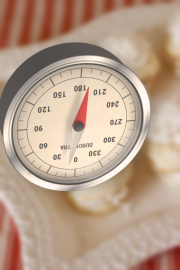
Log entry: 190 °
